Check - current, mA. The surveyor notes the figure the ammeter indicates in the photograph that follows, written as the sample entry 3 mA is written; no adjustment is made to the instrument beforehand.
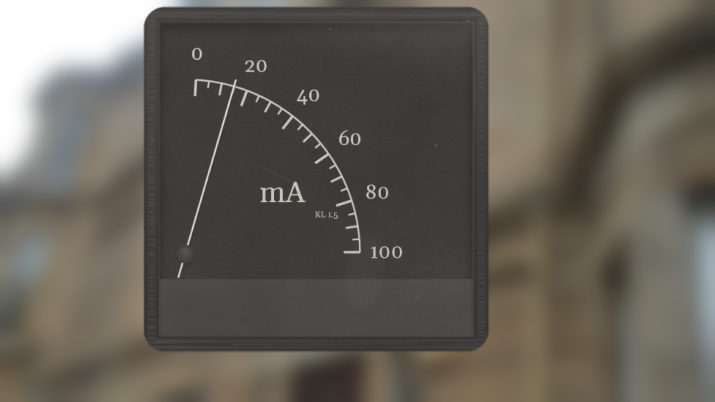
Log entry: 15 mA
